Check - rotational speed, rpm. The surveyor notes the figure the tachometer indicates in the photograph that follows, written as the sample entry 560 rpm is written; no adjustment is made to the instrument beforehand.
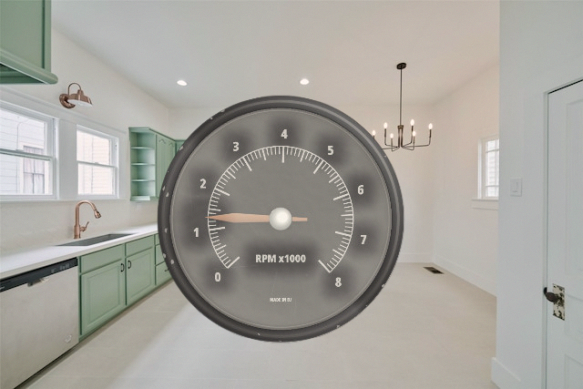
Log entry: 1300 rpm
